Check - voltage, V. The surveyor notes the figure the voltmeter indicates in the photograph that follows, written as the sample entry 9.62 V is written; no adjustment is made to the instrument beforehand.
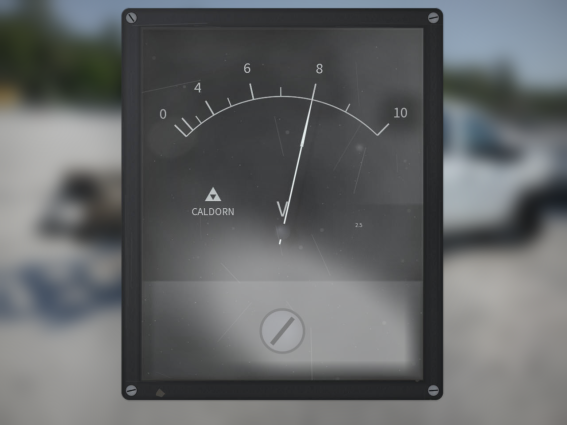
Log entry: 8 V
